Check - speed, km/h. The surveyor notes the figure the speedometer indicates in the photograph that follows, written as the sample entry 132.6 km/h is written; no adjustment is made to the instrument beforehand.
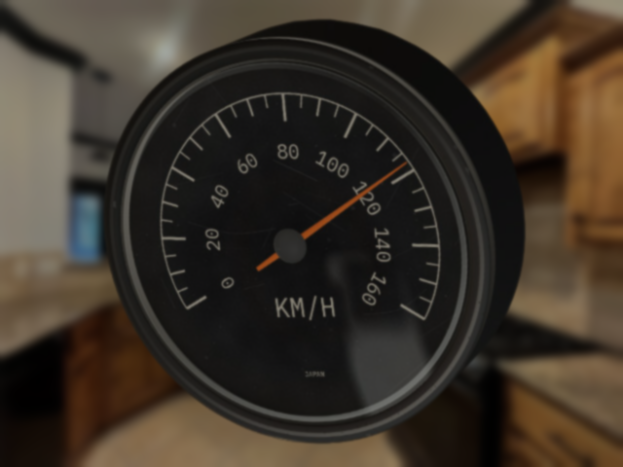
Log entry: 117.5 km/h
